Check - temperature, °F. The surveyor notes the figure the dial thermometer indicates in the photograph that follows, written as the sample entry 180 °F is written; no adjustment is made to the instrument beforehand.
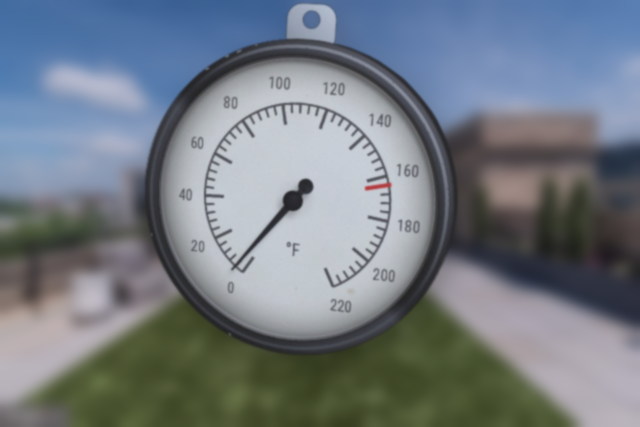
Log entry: 4 °F
